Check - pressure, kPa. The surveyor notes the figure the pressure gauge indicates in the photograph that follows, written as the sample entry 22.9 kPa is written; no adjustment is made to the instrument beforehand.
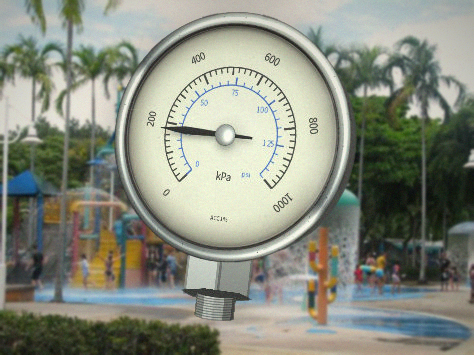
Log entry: 180 kPa
